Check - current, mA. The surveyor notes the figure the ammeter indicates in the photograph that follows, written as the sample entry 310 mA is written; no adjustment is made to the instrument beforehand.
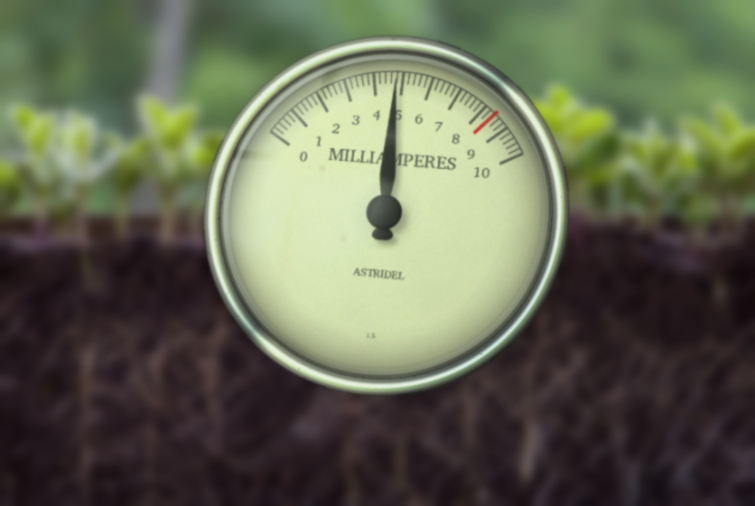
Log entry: 4.8 mA
